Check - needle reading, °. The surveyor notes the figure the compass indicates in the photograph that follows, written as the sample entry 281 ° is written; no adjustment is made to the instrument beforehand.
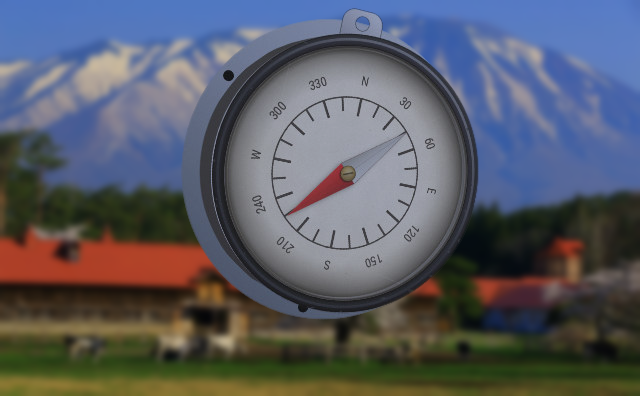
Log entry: 225 °
